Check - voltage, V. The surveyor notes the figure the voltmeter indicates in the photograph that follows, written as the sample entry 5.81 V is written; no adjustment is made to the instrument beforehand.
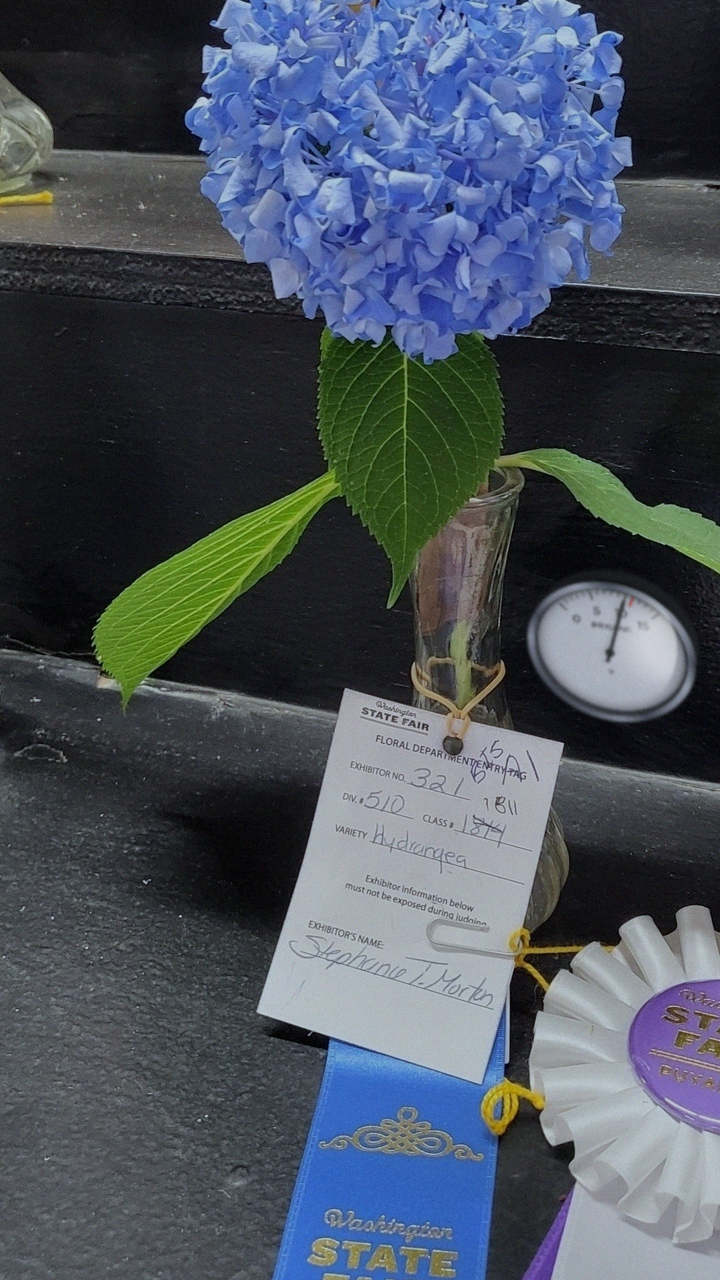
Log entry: 10 V
